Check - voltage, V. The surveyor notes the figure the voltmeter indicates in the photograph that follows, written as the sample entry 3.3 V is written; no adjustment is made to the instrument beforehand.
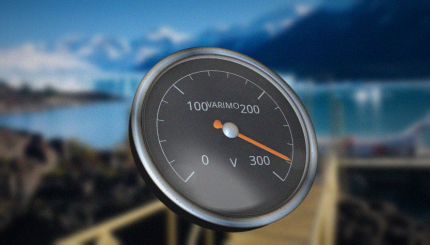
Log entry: 280 V
